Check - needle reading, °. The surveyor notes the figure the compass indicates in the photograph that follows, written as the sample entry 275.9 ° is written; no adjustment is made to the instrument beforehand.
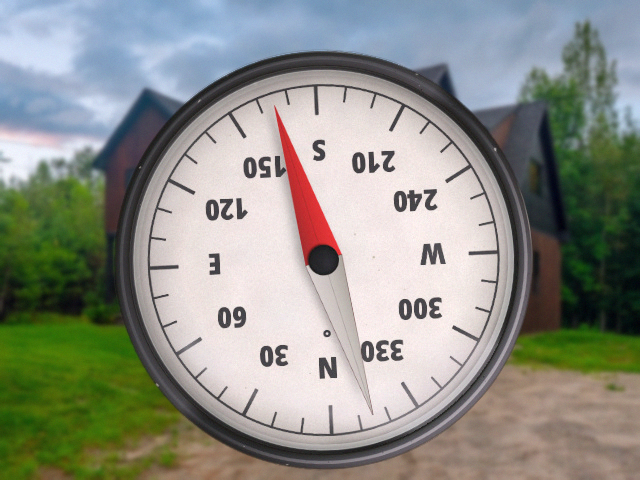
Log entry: 165 °
